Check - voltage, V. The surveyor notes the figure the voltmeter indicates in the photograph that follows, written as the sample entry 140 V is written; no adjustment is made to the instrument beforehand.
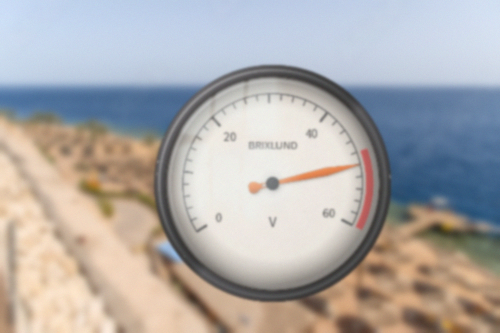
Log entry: 50 V
